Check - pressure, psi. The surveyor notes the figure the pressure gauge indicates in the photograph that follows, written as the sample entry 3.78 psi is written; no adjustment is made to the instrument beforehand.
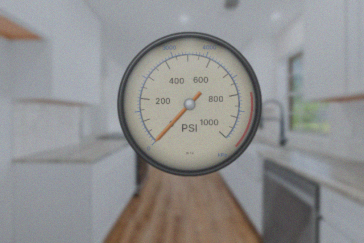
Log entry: 0 psi
